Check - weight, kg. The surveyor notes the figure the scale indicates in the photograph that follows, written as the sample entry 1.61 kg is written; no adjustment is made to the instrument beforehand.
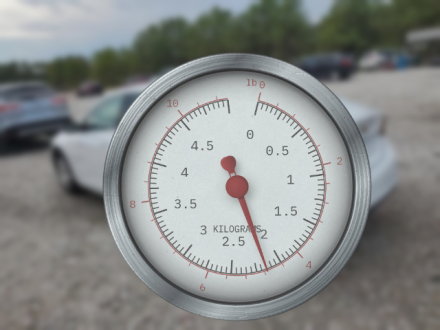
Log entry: 2.15 kg
